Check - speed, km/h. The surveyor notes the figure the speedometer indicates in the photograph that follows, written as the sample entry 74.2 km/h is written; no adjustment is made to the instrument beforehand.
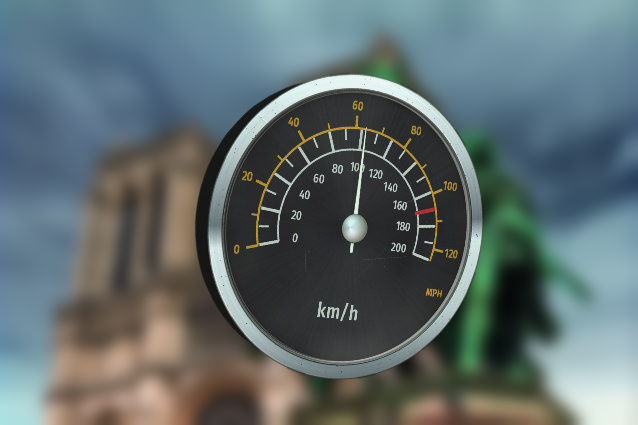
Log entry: 100 km/h
